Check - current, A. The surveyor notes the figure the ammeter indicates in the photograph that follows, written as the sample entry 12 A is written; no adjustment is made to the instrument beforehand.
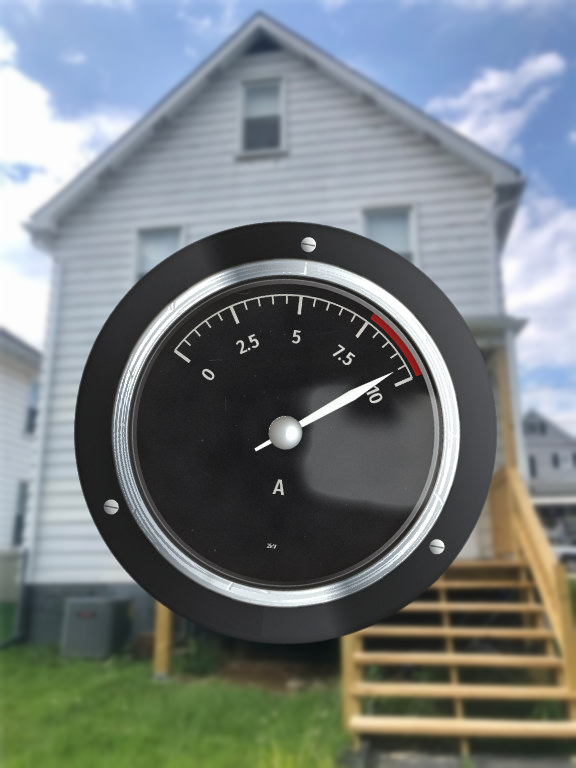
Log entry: 9.5 A
